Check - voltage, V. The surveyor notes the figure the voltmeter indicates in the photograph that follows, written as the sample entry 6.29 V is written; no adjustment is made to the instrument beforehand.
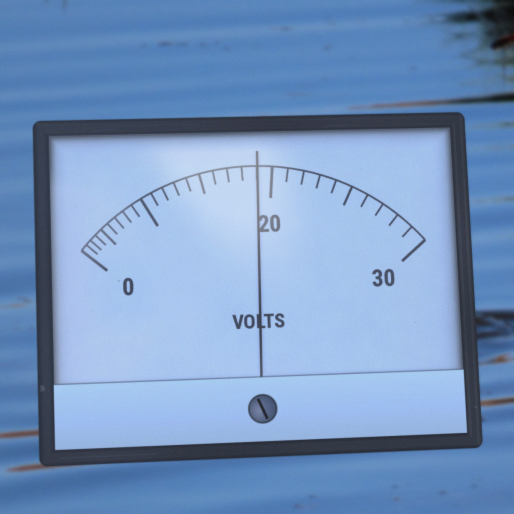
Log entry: 19 V
